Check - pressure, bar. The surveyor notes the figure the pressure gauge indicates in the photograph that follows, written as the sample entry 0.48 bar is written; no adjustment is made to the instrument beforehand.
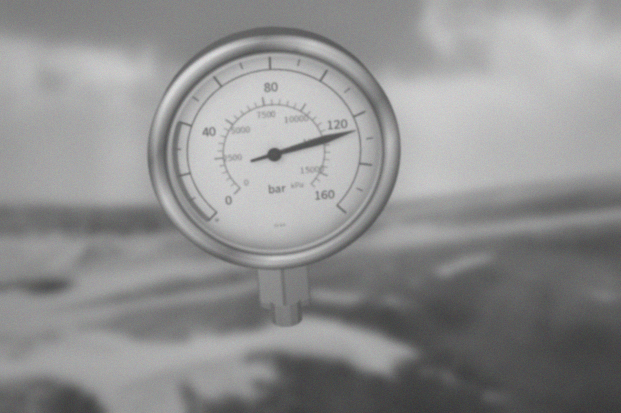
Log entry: 125 bar
